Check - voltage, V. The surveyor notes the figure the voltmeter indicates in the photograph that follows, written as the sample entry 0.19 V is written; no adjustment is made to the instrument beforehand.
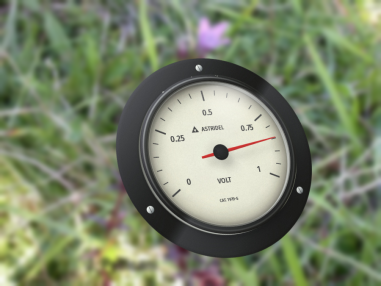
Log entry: 0.85 V
